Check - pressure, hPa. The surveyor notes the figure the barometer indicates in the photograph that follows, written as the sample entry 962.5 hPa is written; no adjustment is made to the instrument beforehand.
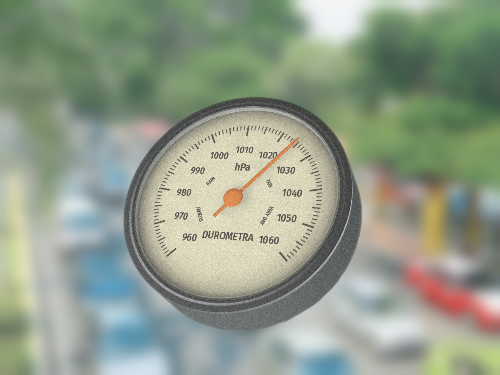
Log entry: 1025 hPa
